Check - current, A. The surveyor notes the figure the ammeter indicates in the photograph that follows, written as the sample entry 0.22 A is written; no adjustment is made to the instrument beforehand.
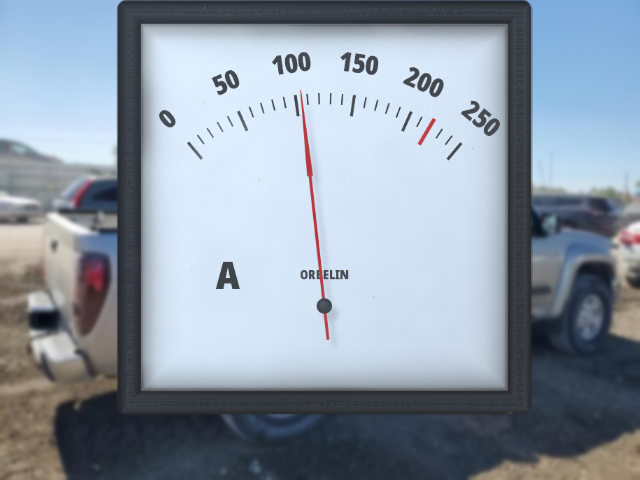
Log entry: 105 A
